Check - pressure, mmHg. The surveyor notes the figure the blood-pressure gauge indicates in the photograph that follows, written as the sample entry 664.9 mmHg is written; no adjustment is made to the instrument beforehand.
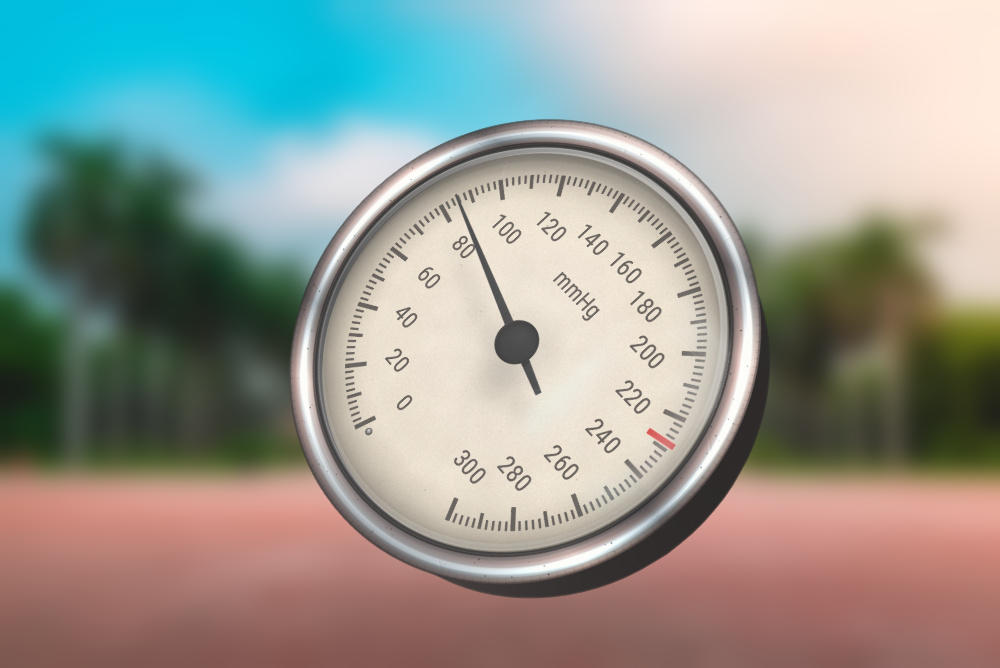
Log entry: 86 mmHg
